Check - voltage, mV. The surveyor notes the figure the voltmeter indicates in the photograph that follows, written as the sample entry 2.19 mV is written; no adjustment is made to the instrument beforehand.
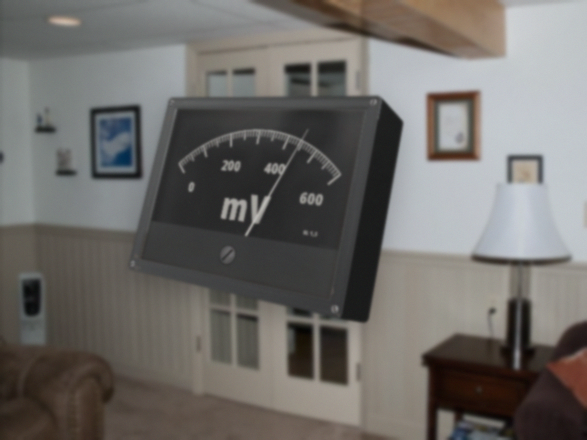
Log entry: 450 mV
